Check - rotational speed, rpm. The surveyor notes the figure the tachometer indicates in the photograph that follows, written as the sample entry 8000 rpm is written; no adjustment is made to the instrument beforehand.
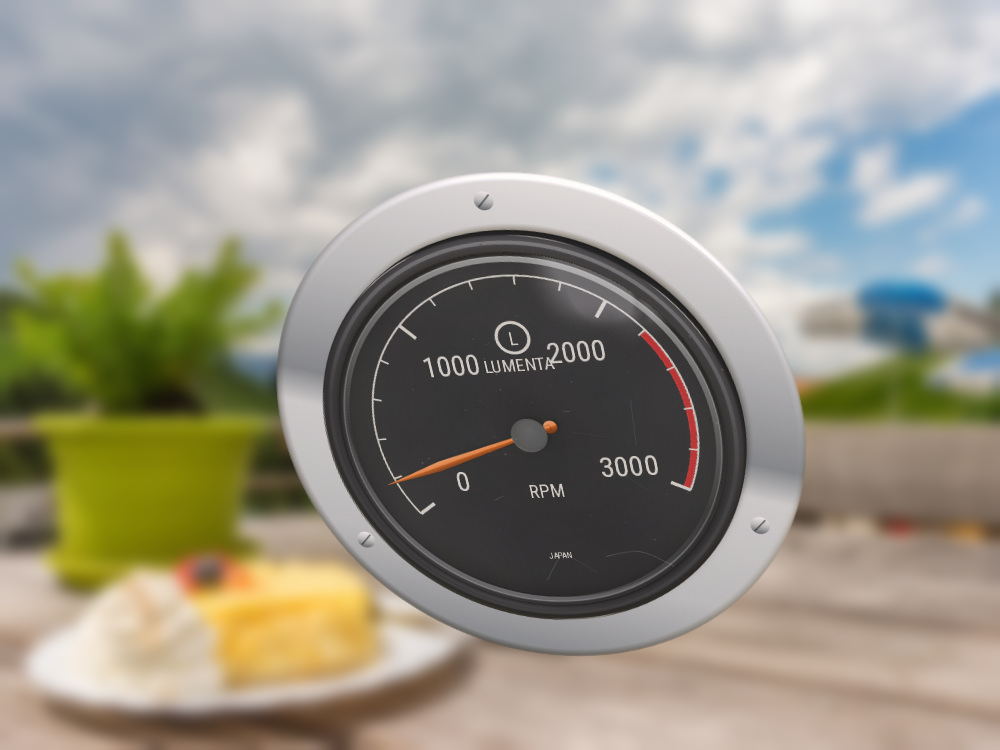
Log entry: 200 rpm
